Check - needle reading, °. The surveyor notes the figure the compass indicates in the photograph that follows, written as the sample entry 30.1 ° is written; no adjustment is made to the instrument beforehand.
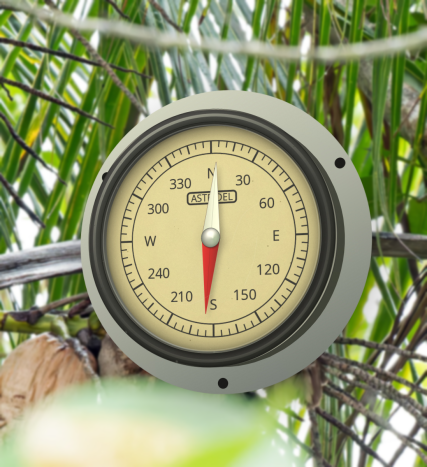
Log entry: 185 °
